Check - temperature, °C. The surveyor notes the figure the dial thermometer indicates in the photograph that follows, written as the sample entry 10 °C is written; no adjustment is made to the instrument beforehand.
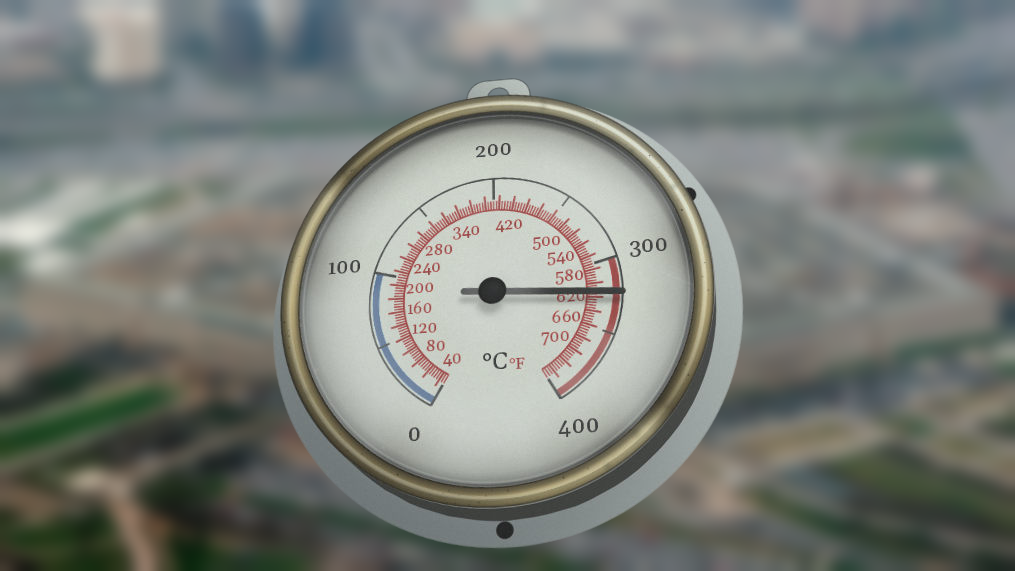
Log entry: 325 °C
